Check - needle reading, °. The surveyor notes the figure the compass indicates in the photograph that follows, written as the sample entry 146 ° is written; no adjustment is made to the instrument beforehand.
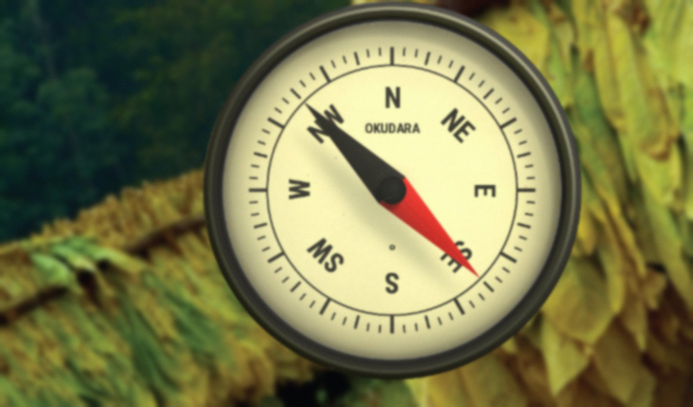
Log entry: 135 °
